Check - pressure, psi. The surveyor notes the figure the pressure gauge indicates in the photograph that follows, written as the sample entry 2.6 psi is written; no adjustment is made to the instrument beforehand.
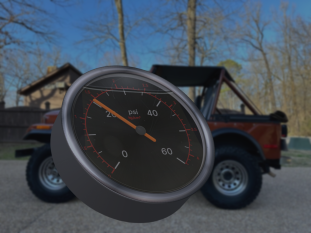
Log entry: 20 psi
